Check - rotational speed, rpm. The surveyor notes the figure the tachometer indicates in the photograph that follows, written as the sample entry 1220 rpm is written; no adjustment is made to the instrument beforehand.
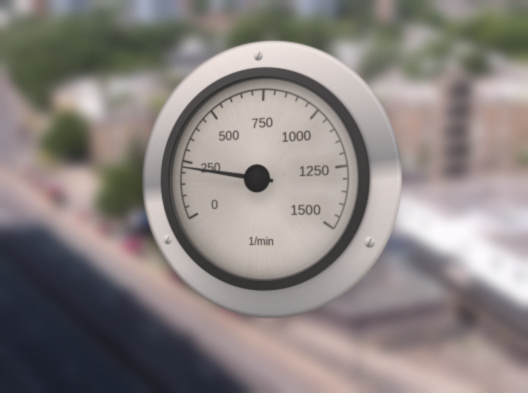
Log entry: 225 rpm
